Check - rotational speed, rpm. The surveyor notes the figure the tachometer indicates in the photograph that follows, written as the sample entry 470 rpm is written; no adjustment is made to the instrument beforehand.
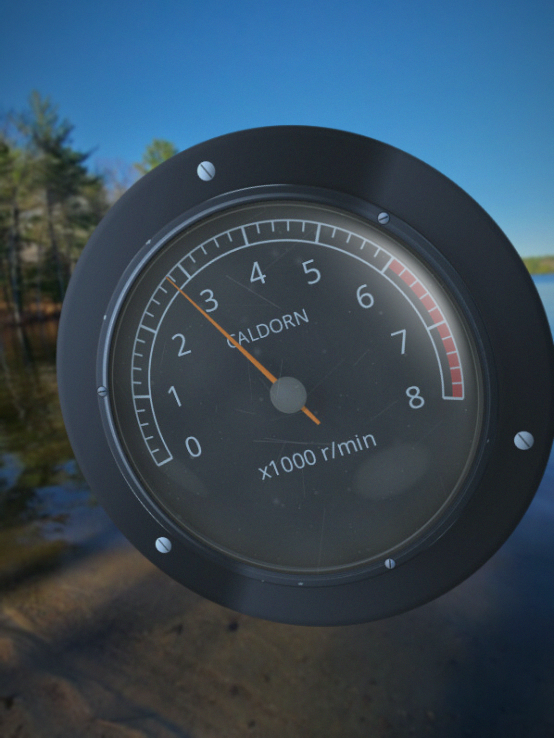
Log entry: 2800 rpm
